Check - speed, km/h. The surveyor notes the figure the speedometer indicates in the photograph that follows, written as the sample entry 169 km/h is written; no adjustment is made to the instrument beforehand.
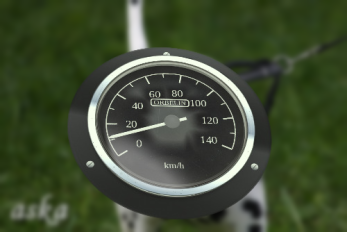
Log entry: 10 km/h
